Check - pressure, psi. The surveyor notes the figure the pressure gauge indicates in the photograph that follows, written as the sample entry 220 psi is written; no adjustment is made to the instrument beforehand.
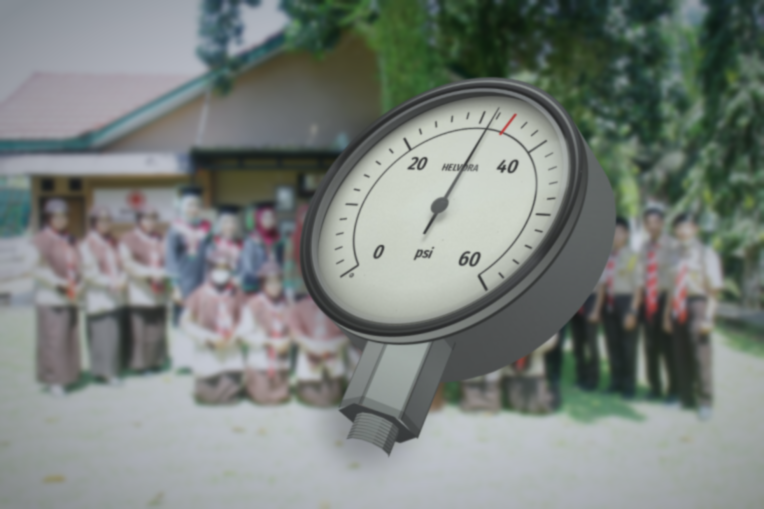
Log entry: 32 psi
